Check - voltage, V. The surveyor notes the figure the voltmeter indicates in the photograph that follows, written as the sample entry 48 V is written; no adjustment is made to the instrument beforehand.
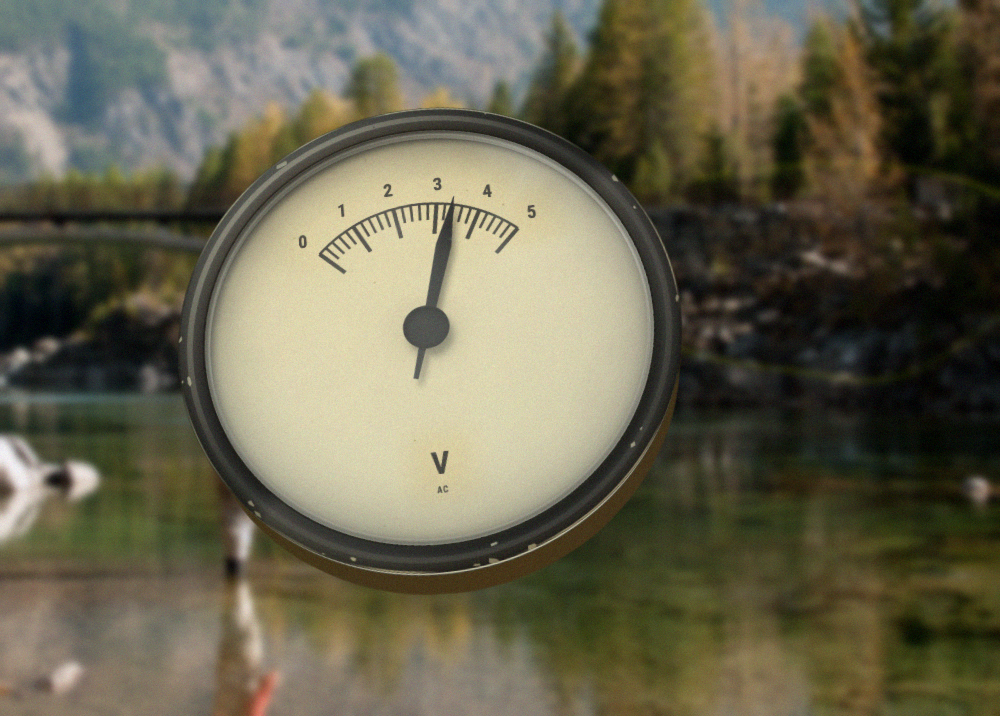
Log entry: 3.4 V
